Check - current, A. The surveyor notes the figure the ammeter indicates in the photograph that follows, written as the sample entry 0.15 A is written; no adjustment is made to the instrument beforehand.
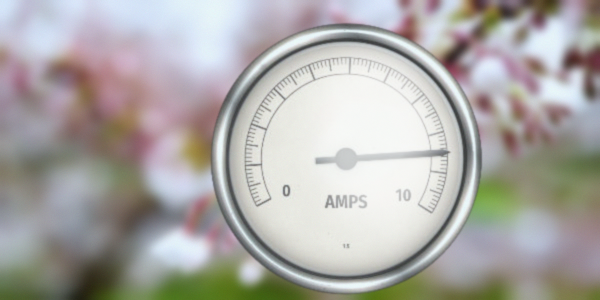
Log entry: 8.5 A
